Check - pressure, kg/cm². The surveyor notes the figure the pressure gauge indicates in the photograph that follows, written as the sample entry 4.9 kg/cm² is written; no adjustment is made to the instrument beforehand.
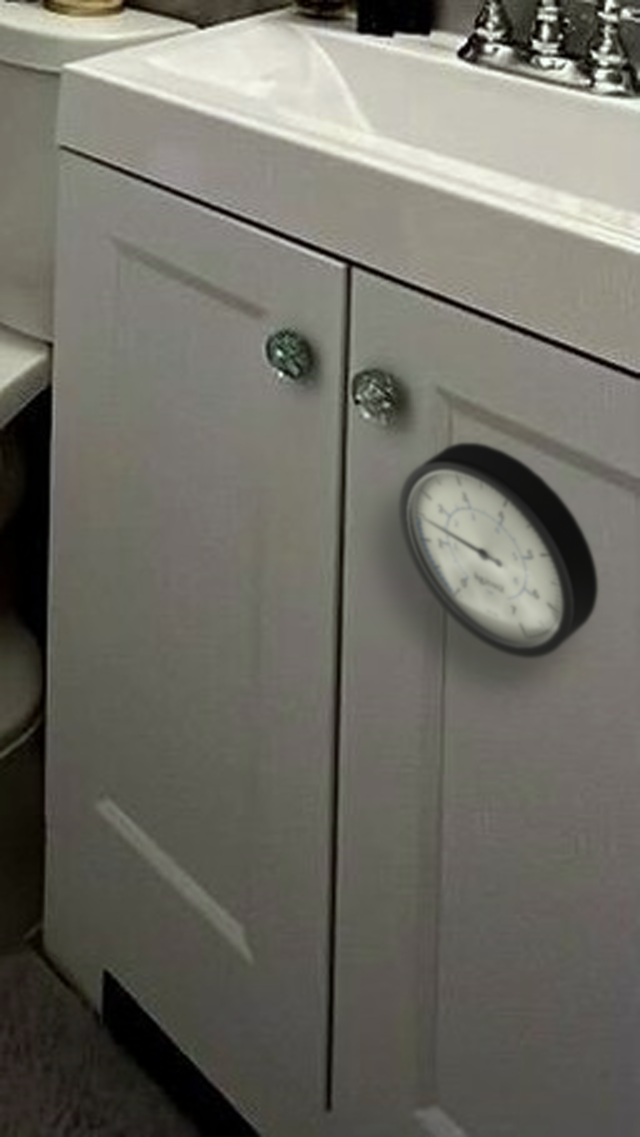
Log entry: 1.5 kg/cm²
